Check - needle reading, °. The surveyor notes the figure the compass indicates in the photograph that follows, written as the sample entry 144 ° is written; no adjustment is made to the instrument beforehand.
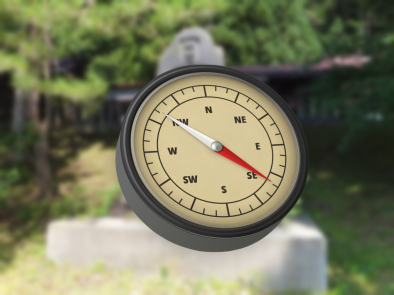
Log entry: 130 °
